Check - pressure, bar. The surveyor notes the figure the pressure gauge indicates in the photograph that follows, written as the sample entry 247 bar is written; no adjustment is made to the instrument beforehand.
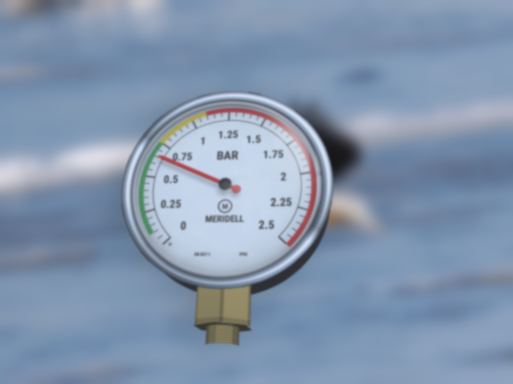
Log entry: 0.65 bar
